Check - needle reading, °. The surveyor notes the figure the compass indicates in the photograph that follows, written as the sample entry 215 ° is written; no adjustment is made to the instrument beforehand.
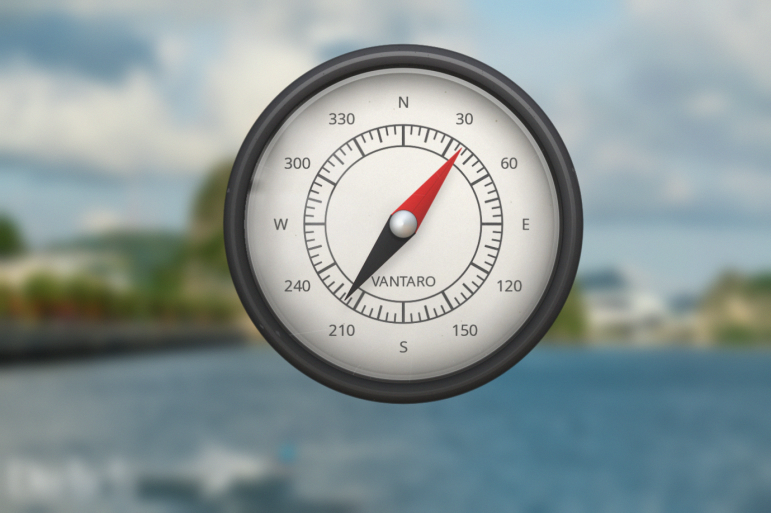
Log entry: 37.5 °
